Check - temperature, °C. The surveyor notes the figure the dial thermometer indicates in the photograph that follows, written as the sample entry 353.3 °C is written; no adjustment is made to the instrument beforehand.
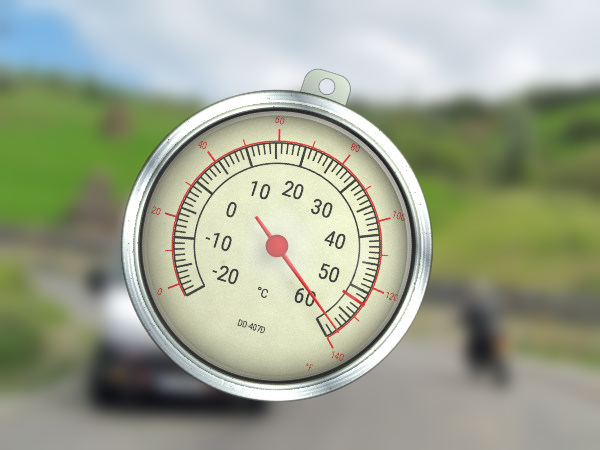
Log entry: 58 °C
